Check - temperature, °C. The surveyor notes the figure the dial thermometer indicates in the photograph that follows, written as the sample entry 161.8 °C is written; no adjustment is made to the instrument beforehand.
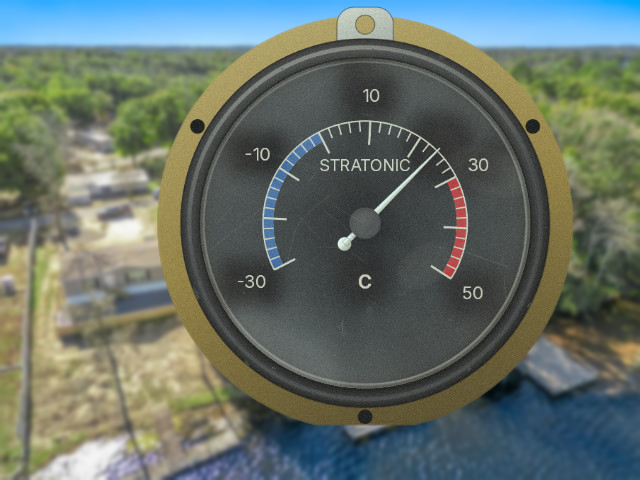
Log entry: 24 °C
